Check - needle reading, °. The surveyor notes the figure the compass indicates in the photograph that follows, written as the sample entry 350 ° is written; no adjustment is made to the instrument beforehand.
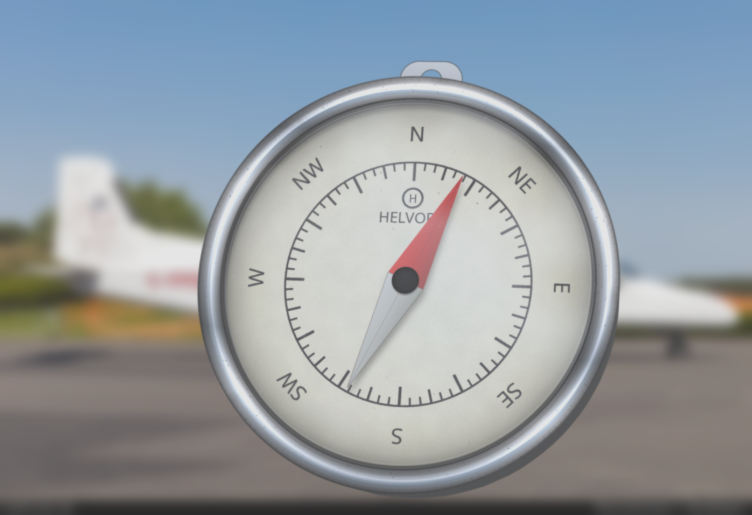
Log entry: 25 °
